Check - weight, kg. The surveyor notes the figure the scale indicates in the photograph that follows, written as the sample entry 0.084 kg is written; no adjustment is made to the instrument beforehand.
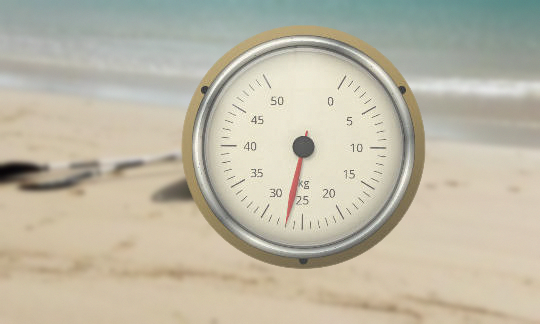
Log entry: 27 kg
